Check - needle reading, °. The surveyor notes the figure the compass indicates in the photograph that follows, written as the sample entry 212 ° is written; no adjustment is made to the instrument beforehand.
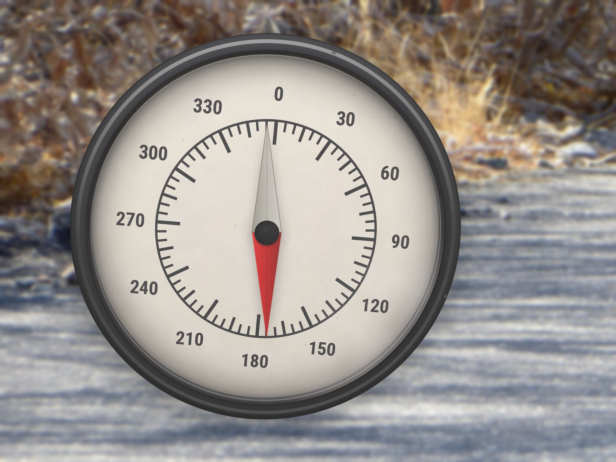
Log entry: 175 °
